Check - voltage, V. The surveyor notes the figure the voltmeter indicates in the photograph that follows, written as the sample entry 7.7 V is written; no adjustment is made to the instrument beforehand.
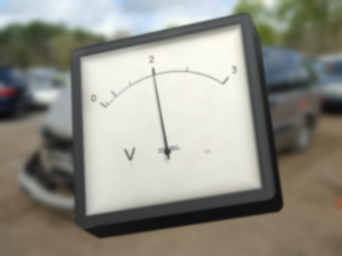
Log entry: 2 V
